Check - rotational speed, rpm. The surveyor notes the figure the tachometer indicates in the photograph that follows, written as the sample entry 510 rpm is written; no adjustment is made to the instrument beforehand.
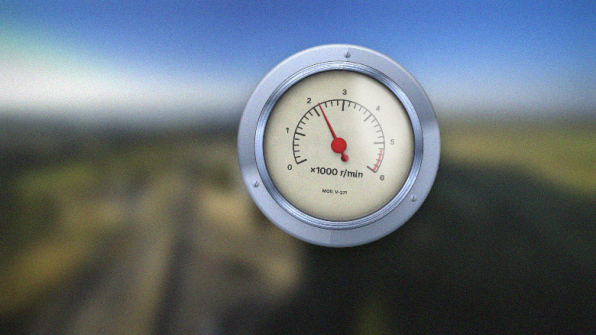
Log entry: 2200 rpm
